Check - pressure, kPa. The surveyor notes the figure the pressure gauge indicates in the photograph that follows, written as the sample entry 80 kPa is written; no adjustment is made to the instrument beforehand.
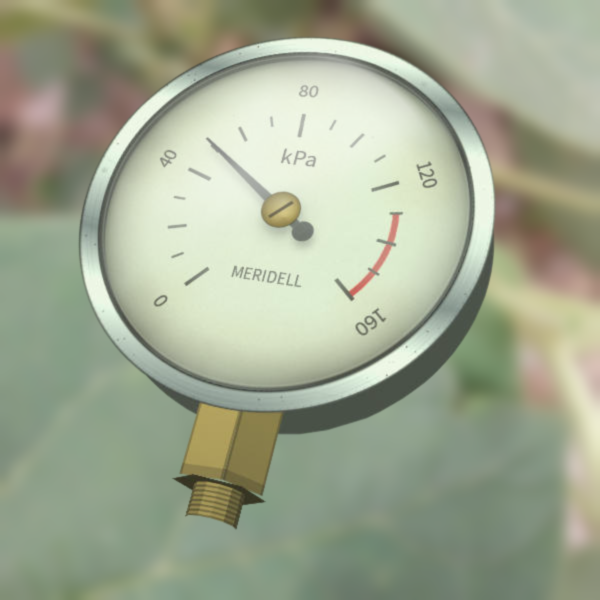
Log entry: 50 kPa
